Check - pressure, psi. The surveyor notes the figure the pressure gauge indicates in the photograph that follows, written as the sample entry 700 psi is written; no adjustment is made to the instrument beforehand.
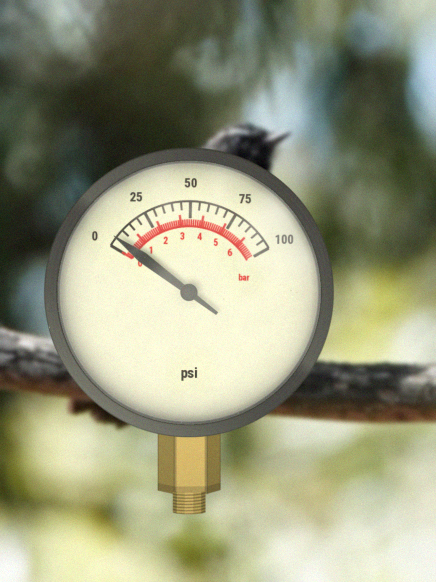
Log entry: 5 psi
